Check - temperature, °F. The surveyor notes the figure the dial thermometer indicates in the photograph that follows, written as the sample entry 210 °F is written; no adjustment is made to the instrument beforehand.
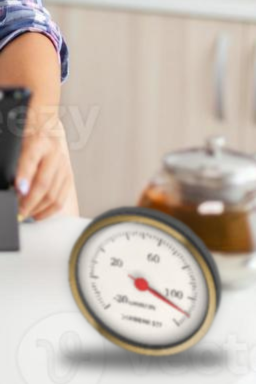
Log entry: 110 °F
